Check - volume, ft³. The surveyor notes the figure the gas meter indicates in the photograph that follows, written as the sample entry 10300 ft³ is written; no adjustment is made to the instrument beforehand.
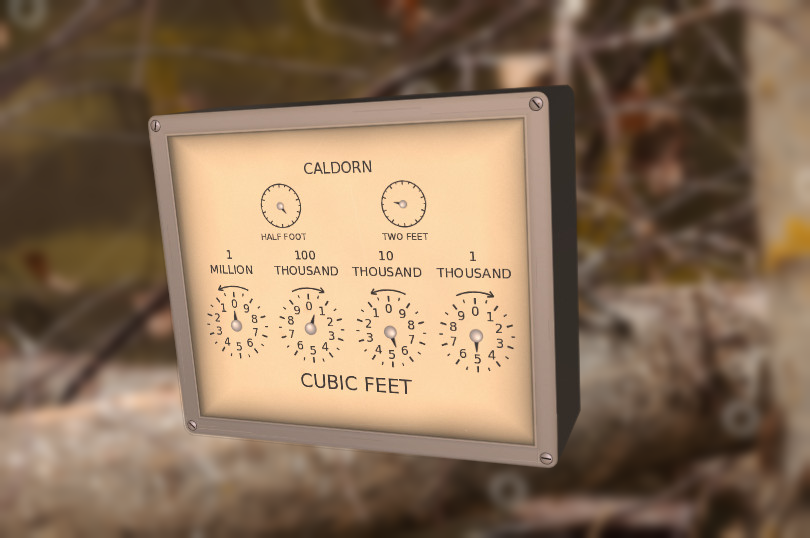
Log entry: 5500 ft³
